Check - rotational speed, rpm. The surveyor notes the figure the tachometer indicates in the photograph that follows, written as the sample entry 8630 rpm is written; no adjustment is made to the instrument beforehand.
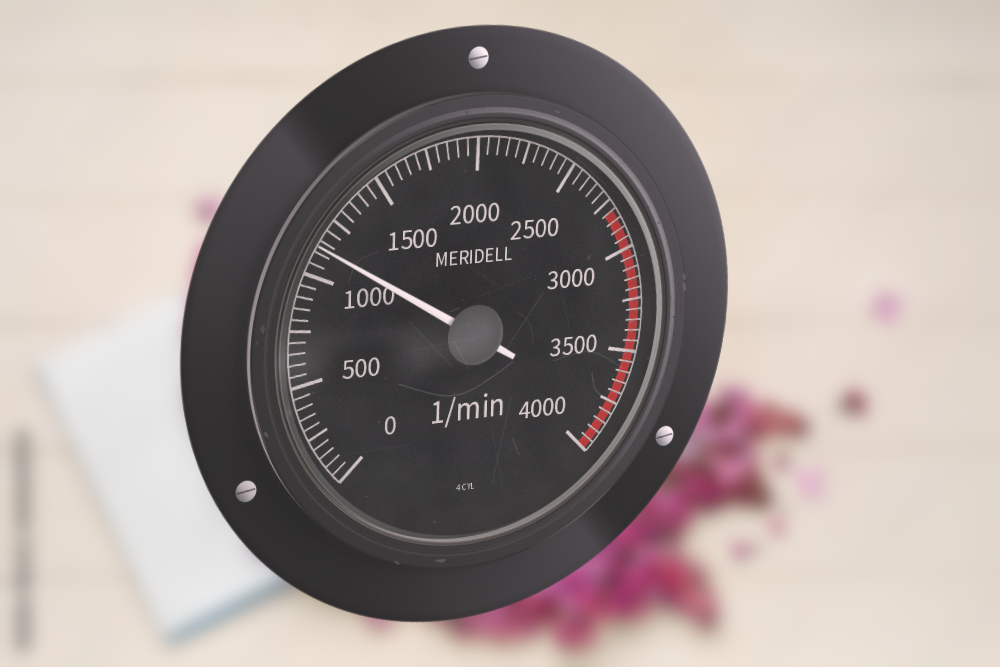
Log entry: 1125 rpm
